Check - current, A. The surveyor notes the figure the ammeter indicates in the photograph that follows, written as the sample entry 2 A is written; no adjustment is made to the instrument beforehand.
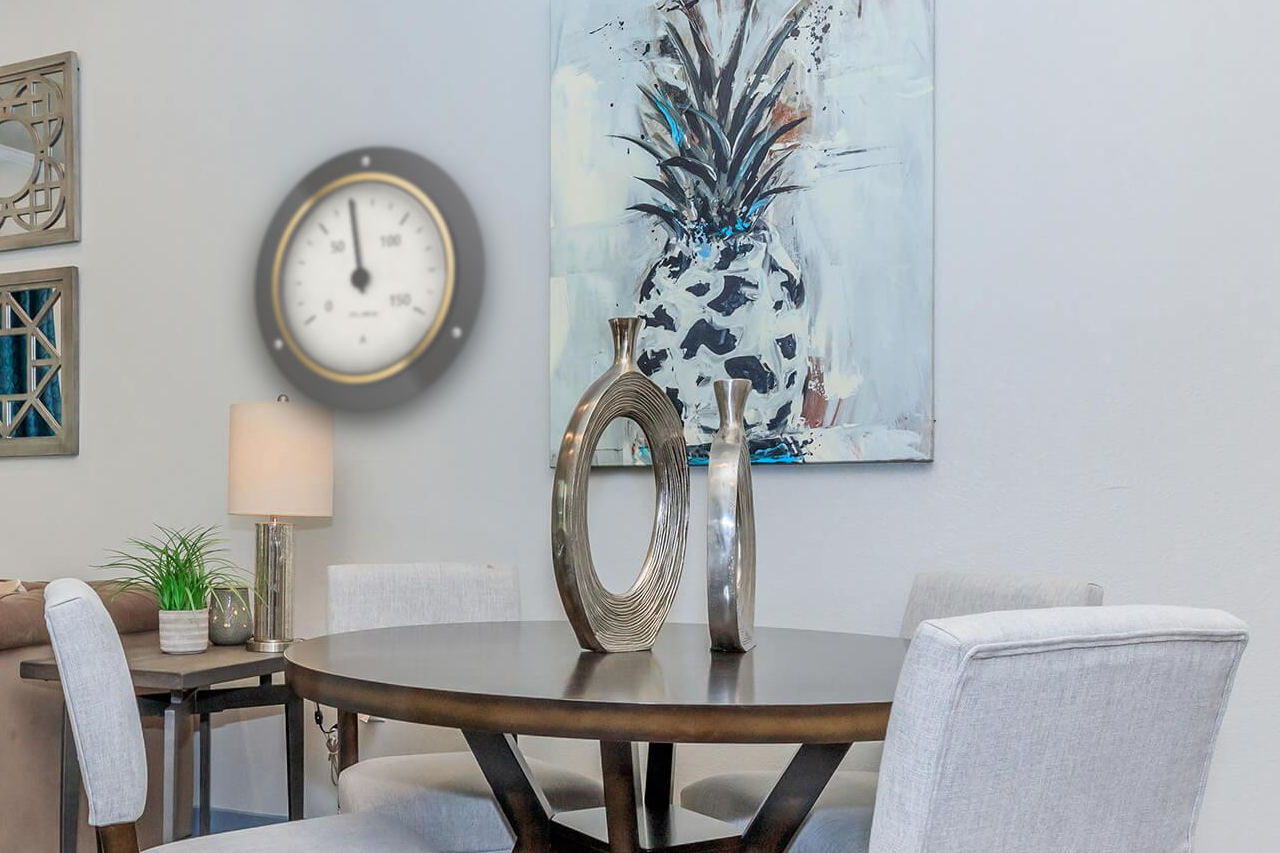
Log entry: 70 A
